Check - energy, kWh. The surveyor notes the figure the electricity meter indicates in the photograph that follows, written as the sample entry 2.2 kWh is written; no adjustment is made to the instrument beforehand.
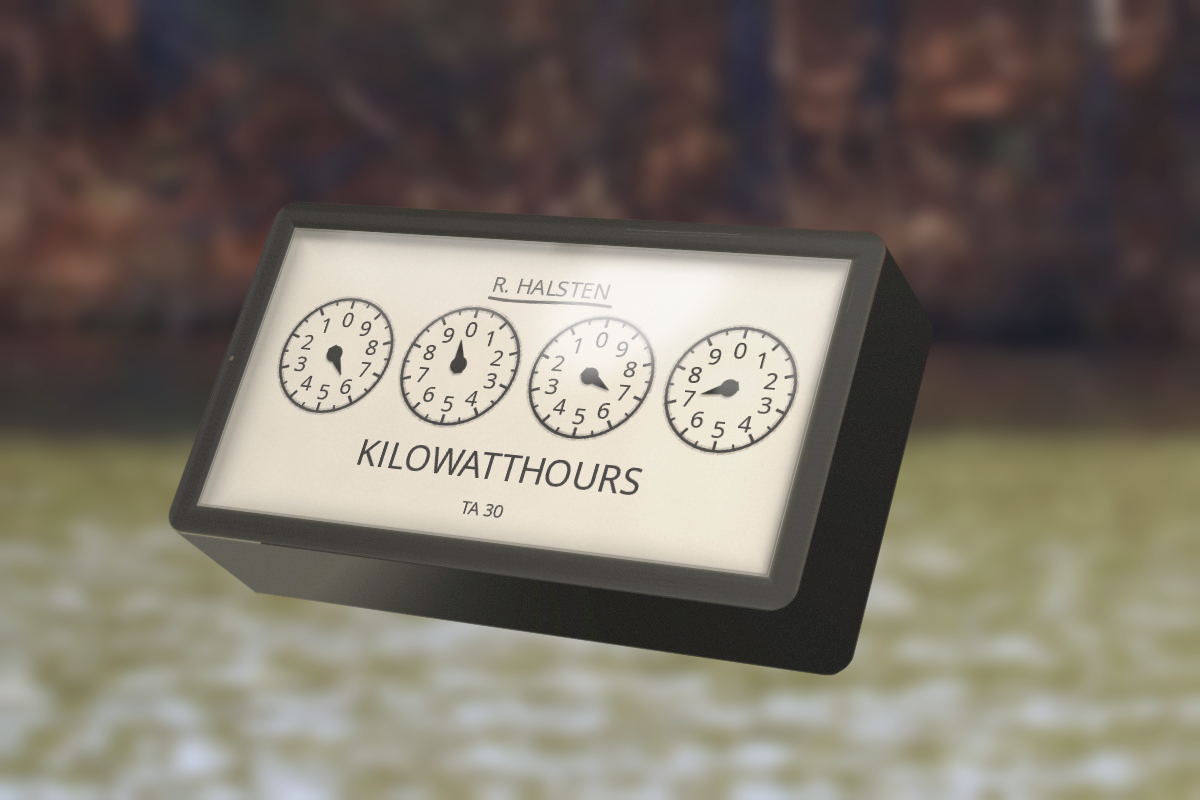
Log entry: 5967 kWh
